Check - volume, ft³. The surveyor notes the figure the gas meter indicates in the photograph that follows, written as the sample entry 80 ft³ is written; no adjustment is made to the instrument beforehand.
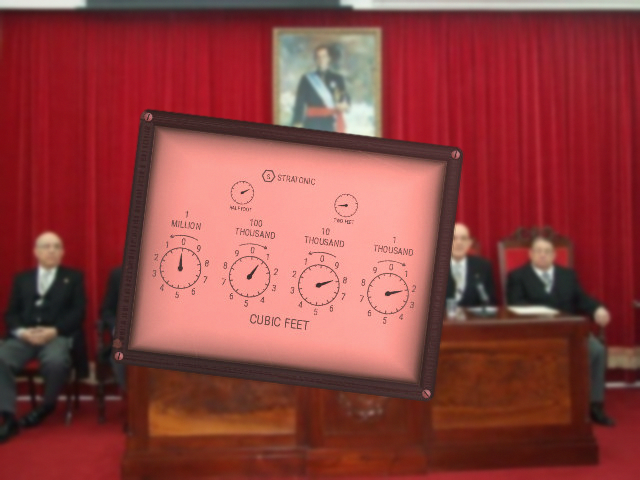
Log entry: 8200 ft³
